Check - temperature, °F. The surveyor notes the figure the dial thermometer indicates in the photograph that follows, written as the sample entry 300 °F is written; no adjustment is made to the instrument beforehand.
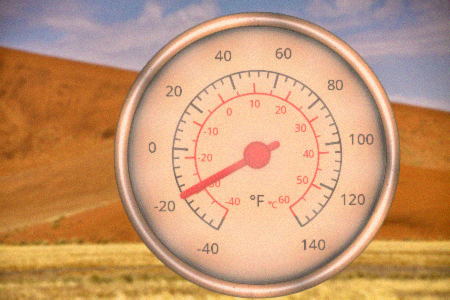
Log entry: -20 °F
